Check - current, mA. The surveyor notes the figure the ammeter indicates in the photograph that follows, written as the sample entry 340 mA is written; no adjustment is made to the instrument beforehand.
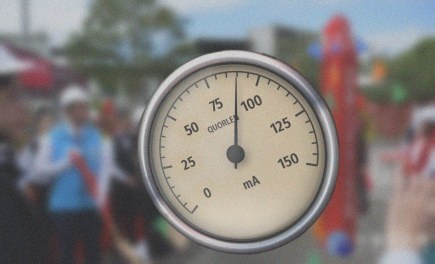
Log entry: 90 mA
